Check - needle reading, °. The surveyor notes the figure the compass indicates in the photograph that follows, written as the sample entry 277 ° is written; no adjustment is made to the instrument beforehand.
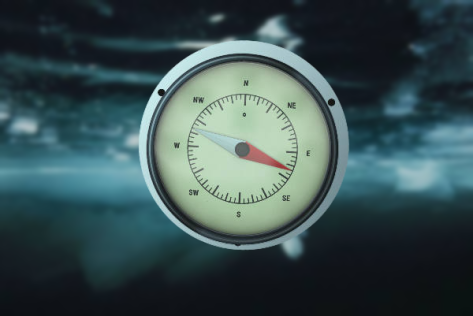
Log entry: 110 °
